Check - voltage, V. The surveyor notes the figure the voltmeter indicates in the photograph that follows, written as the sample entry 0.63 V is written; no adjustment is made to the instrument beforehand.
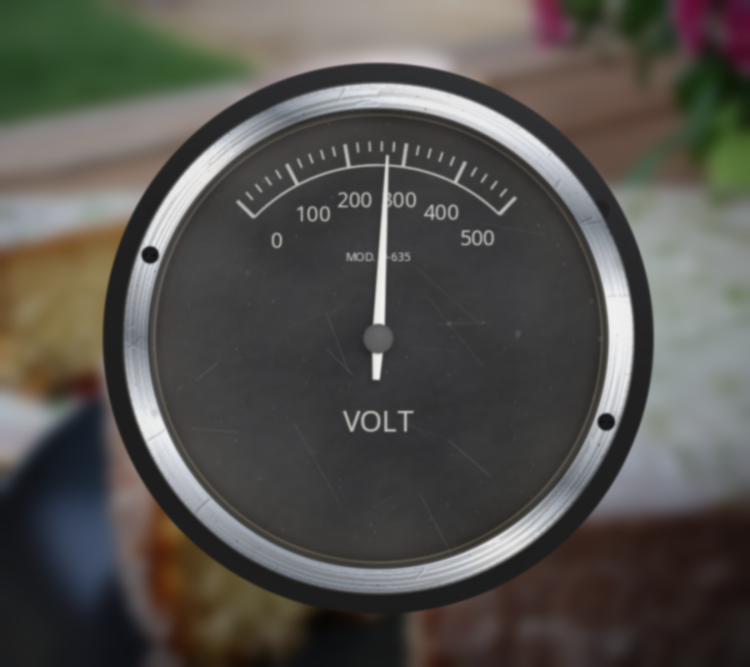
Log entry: 270 V
